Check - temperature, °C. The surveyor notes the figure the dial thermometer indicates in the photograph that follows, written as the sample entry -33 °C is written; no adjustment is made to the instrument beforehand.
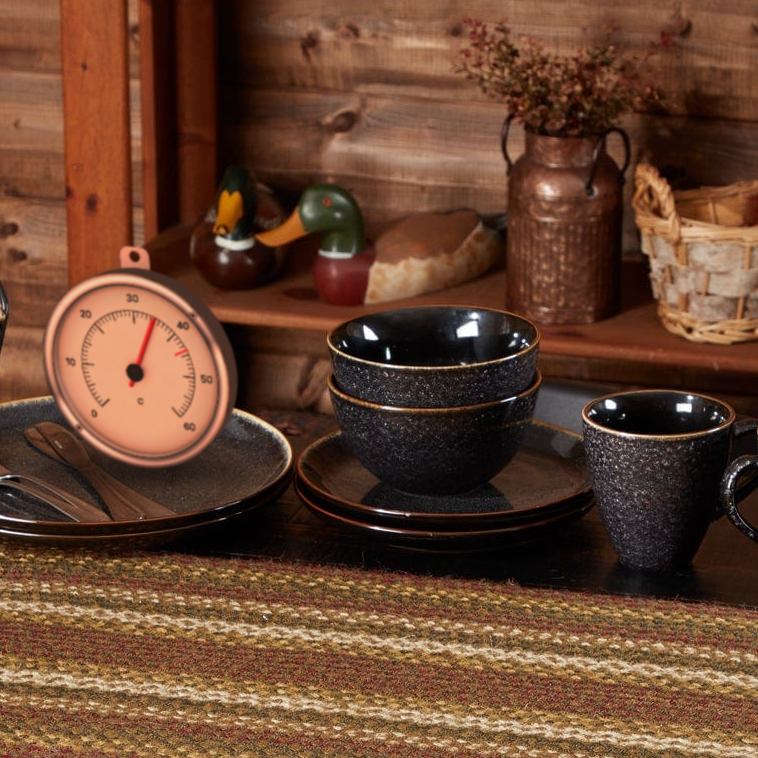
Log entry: 35 °C
